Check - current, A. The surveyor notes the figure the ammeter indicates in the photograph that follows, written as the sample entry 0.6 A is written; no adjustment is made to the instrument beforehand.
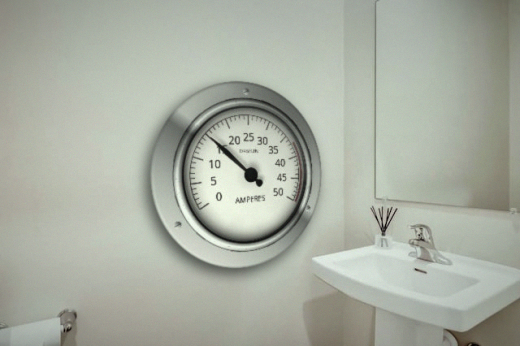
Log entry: 15 A
